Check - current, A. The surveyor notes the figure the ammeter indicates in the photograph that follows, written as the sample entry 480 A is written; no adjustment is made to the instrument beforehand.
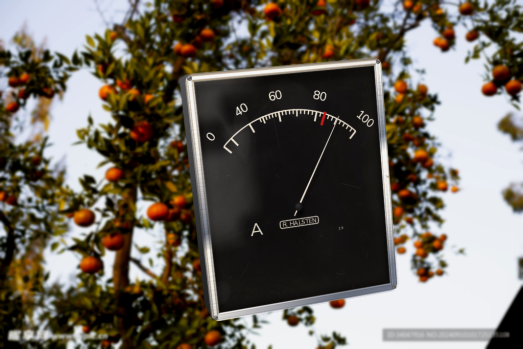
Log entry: 90 A
